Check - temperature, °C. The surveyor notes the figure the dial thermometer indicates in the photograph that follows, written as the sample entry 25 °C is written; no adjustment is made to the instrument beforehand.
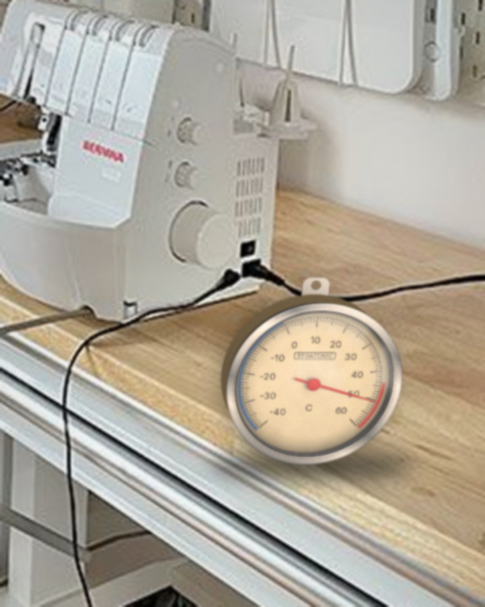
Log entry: 50 °C
